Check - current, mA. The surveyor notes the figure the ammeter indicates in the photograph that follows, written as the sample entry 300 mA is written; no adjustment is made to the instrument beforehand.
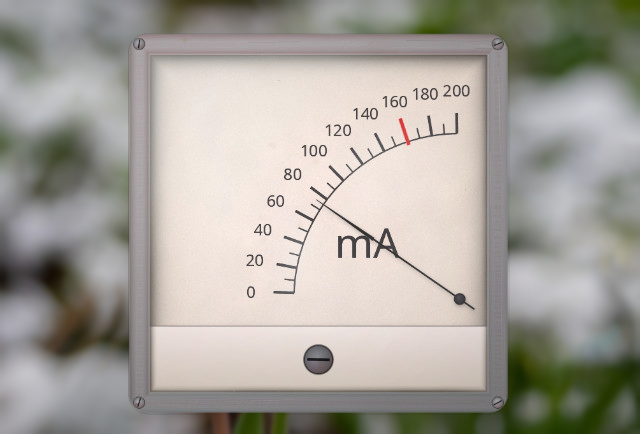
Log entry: 75 mA
